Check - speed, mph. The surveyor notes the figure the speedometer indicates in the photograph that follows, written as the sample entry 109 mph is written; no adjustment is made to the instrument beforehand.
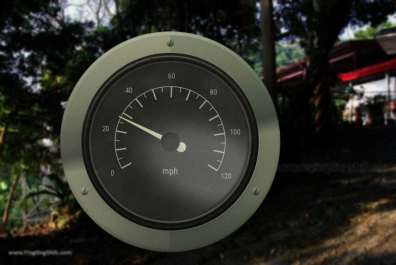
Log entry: 27.5 mph
